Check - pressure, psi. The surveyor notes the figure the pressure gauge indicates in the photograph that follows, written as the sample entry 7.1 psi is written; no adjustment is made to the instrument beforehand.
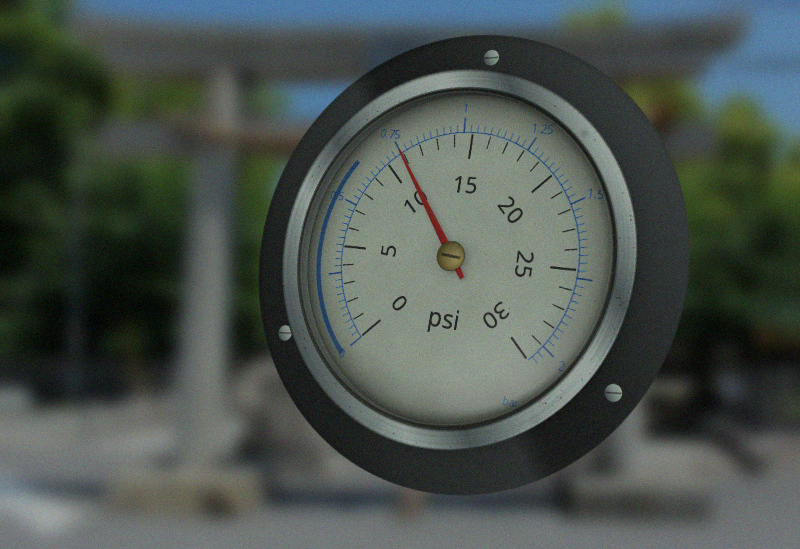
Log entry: 11 psi
